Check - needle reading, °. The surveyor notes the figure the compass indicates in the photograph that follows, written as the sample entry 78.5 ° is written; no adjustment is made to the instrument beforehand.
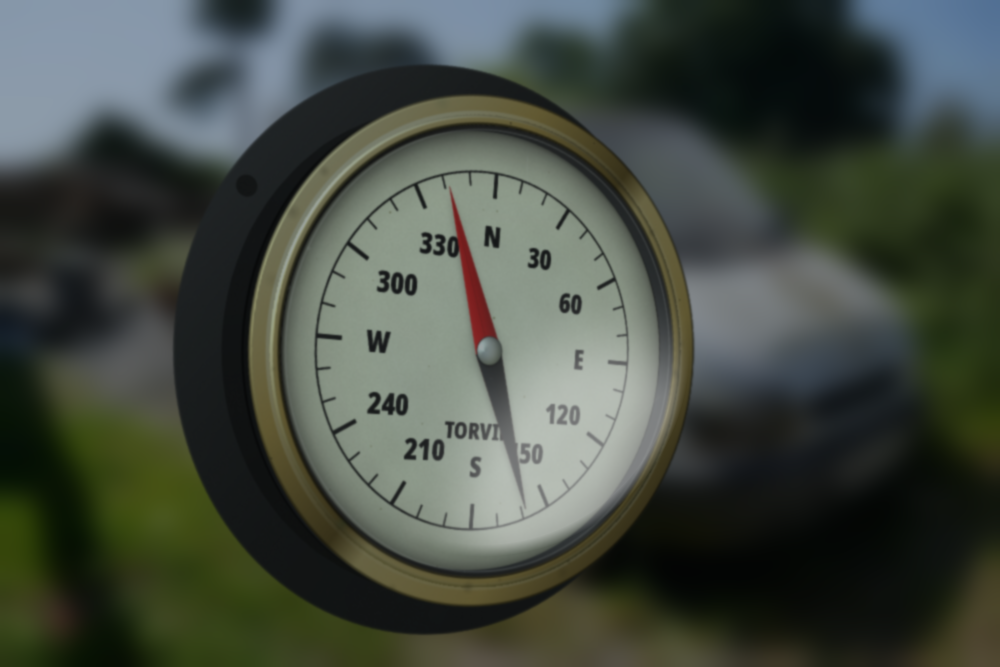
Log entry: 340 °
